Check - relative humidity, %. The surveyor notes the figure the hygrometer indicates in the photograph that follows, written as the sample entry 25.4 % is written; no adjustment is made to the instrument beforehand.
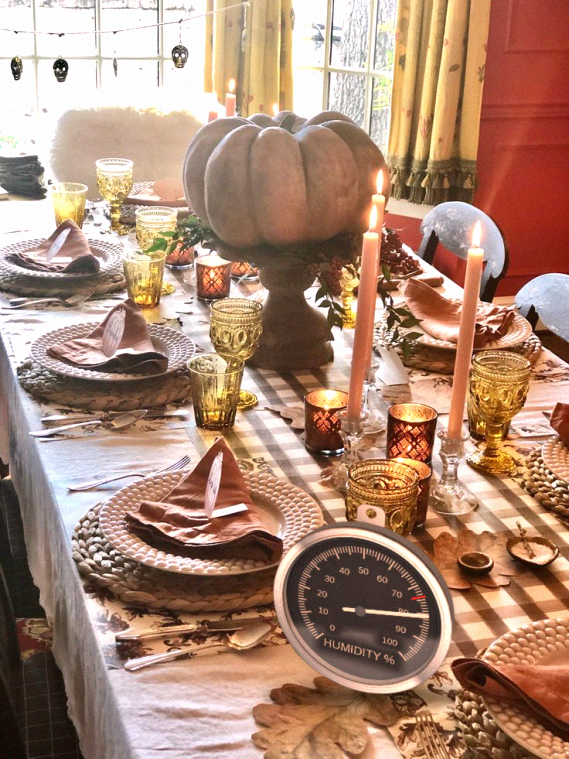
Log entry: 80 %
